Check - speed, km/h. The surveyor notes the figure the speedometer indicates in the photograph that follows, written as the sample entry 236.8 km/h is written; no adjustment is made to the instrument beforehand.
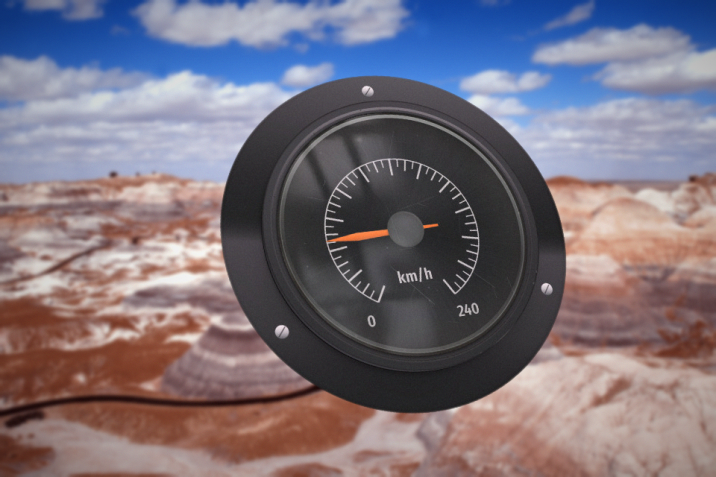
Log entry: 45 km/h
